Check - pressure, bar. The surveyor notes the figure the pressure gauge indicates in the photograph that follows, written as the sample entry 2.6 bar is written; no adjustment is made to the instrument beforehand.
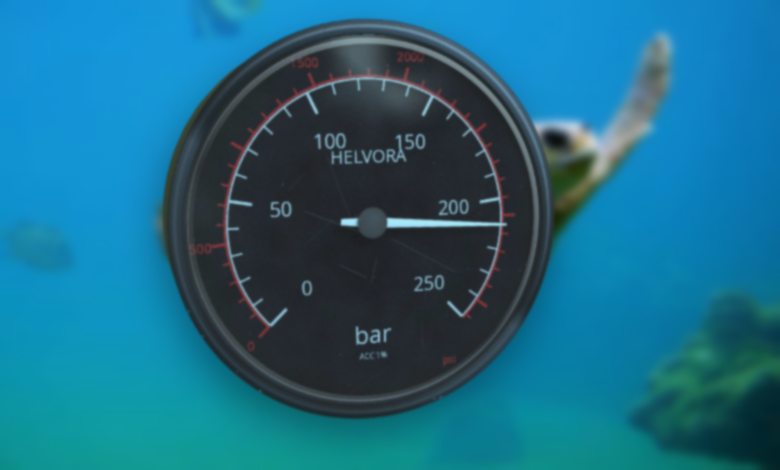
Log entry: 210 bar
